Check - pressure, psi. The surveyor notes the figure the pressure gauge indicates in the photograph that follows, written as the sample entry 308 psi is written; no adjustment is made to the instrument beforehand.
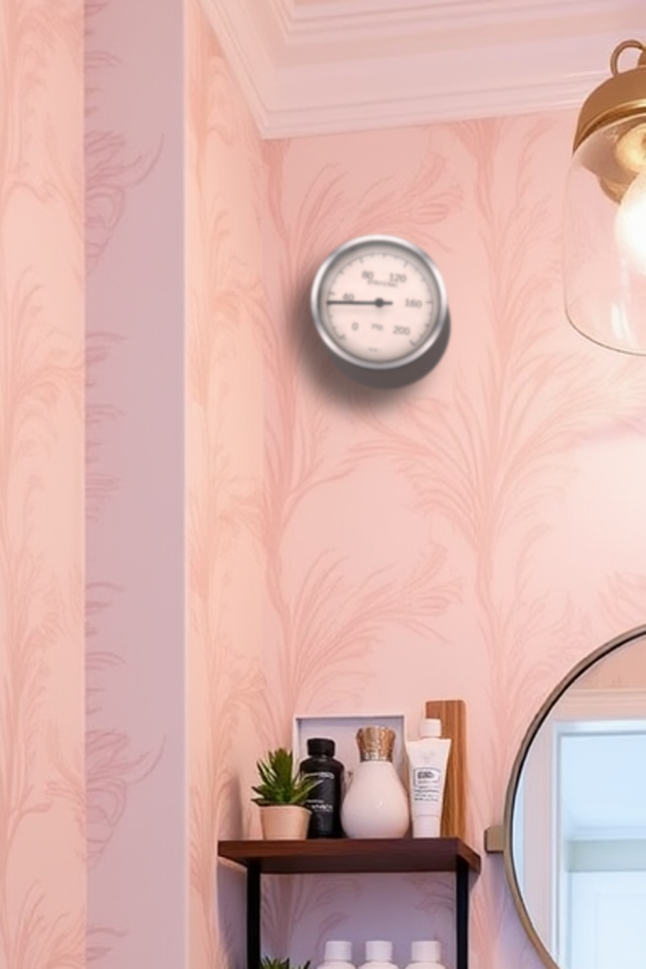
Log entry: 30 psi
